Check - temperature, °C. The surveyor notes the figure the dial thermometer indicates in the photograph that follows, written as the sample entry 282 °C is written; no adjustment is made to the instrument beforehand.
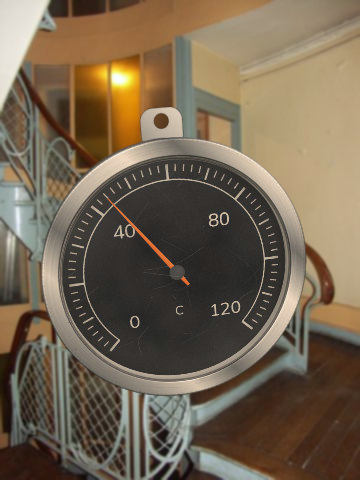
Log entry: 44 °C
